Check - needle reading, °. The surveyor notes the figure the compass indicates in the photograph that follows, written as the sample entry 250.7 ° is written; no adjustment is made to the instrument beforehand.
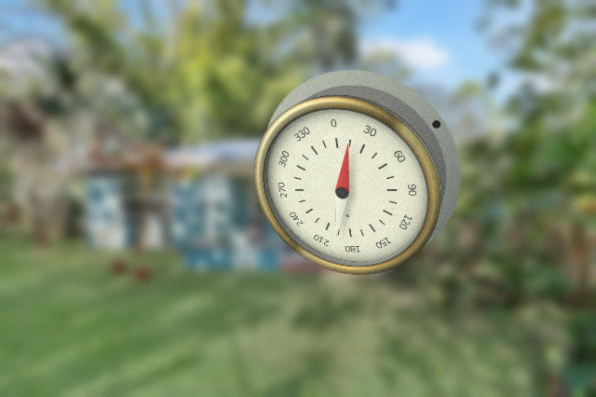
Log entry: 15 °
